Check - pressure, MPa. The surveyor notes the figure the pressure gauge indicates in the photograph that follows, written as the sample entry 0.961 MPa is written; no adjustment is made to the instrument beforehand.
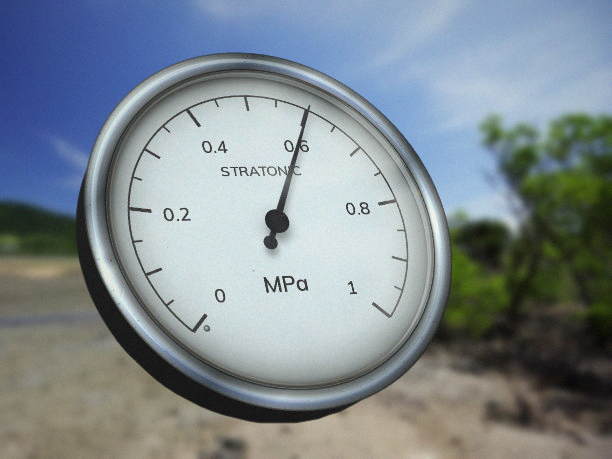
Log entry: 0.6 MPa
